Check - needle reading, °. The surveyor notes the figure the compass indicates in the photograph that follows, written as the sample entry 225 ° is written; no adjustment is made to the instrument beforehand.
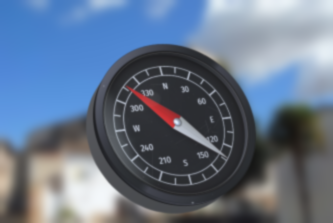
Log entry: 315 °
